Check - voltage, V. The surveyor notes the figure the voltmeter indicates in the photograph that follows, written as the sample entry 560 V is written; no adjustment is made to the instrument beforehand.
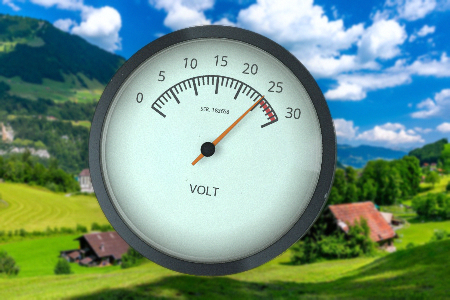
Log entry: 25 V
